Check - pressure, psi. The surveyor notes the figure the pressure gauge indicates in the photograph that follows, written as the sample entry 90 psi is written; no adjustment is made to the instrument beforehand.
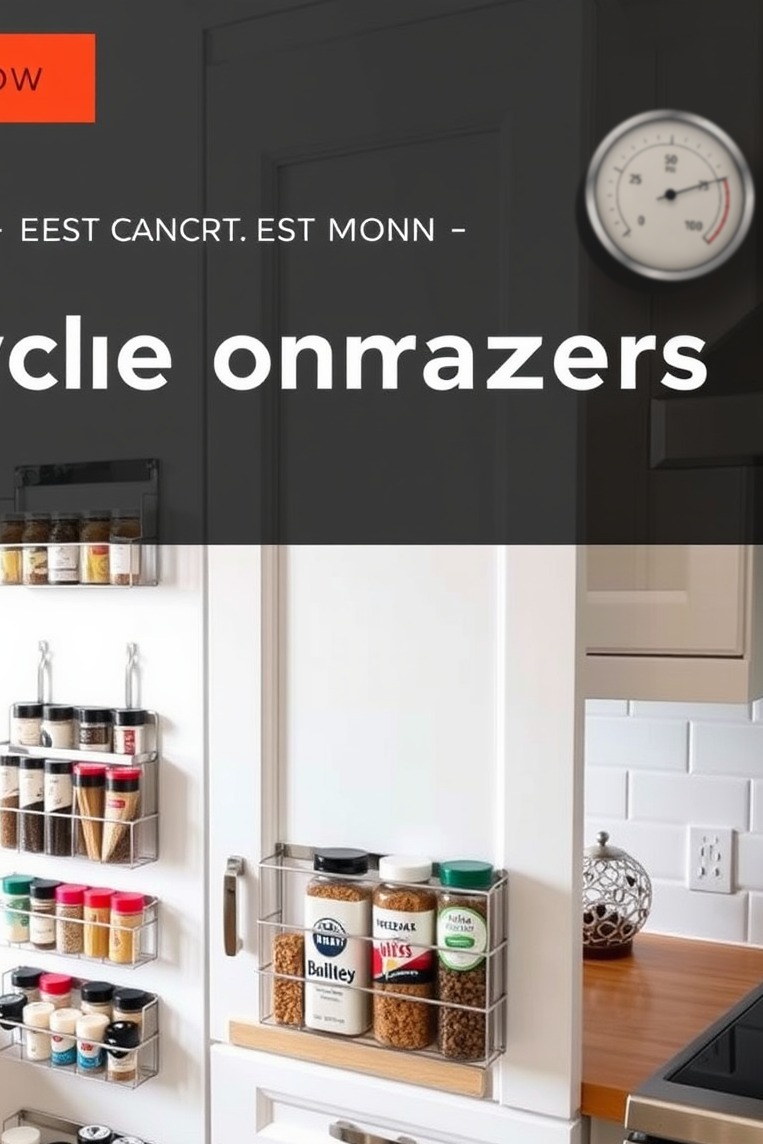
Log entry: 75 psi
